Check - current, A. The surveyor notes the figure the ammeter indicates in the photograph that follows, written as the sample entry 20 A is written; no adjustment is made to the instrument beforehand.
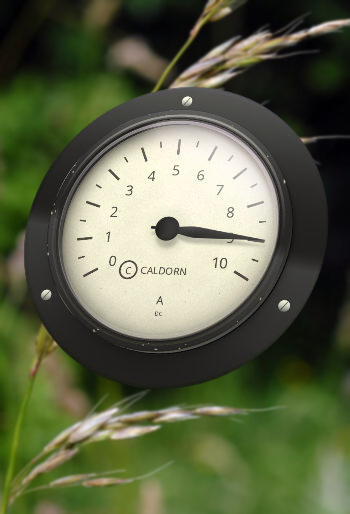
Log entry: 9 A
